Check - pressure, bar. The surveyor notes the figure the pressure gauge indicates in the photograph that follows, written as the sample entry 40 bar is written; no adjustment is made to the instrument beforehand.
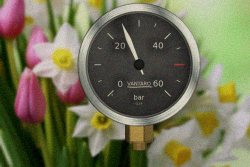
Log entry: 25 bar
